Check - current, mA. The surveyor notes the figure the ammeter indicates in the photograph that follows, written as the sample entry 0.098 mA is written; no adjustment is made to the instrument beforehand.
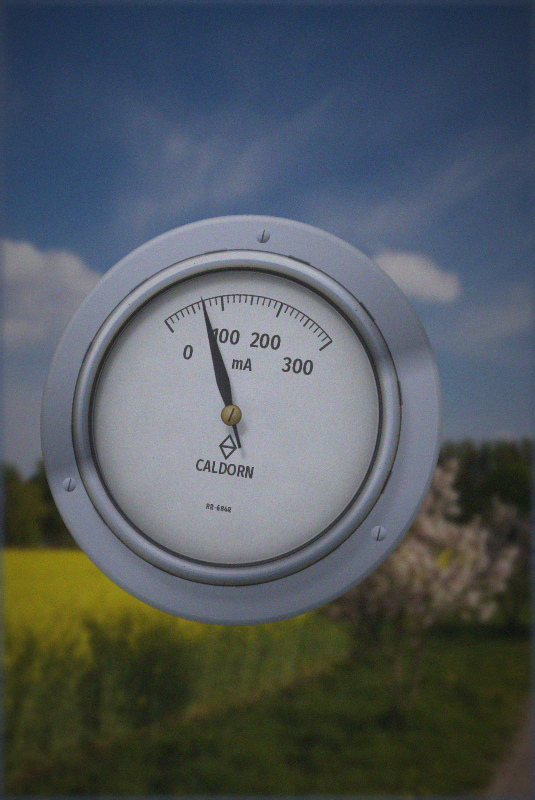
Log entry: 70 mA
